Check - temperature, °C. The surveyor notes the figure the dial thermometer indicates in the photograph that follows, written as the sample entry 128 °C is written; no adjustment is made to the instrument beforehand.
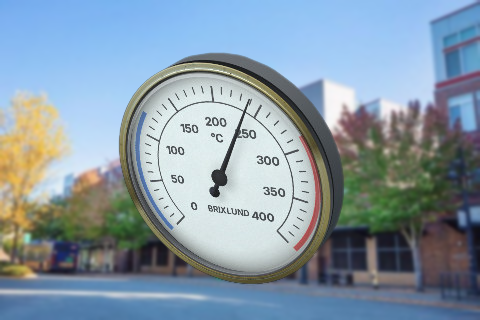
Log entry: 240 °C
